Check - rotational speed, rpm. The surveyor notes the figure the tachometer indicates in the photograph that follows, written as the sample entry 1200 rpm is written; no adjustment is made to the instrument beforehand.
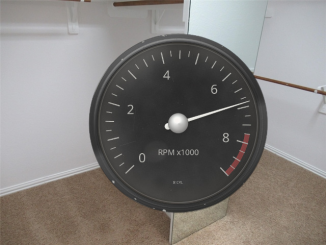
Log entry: 6875 rpm
